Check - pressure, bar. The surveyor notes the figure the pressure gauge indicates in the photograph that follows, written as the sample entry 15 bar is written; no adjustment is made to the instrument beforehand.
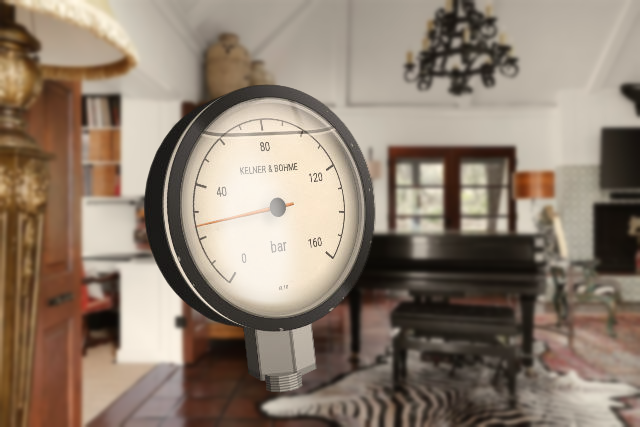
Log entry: 25 bar
